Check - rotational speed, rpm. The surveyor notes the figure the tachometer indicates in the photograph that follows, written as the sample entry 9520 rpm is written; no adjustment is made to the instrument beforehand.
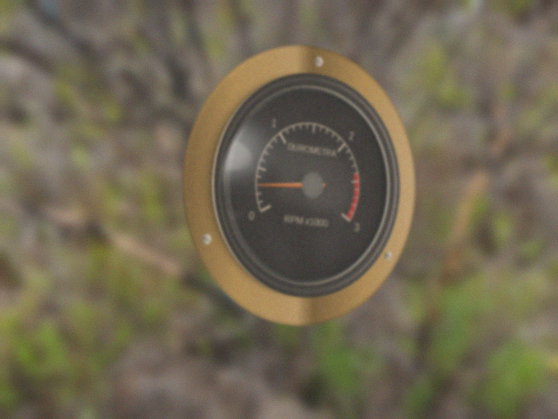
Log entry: 300 rpm
